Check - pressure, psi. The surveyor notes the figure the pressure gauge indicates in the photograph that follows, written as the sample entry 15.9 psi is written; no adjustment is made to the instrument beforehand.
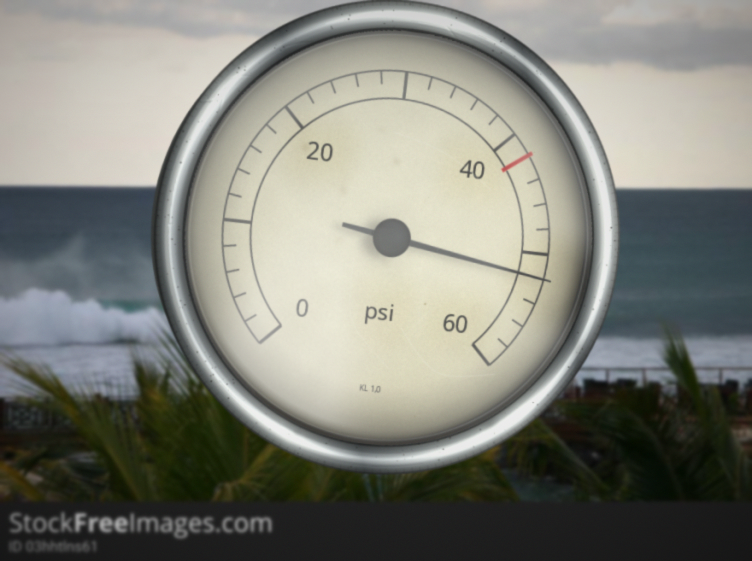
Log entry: 52 psi
